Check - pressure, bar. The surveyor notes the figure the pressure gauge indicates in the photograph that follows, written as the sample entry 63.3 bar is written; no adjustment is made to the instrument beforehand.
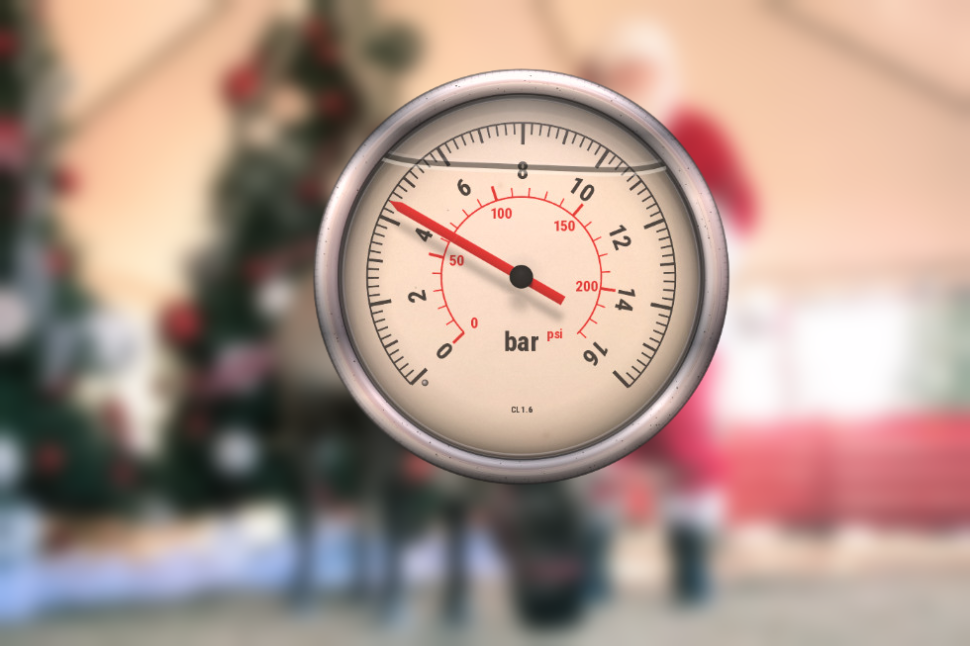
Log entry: 4.4 bar
